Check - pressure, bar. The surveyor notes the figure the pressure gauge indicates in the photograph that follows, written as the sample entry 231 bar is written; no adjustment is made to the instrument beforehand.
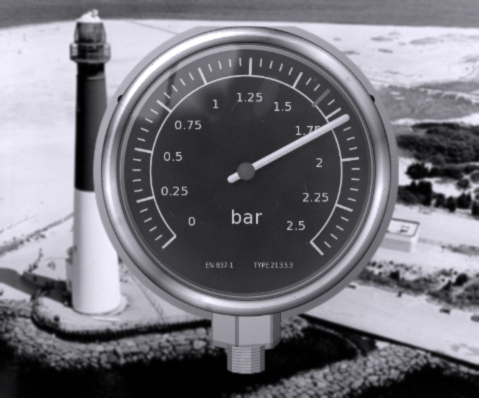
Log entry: 1.8 bar
